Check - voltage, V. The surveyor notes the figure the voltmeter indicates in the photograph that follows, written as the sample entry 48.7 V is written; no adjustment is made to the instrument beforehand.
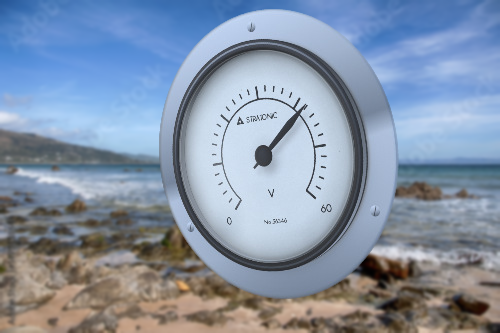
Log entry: 42 V
